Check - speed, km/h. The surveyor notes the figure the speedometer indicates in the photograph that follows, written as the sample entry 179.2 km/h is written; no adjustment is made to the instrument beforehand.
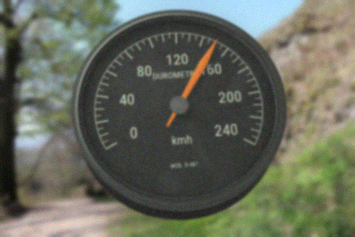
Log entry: 150 km/h
